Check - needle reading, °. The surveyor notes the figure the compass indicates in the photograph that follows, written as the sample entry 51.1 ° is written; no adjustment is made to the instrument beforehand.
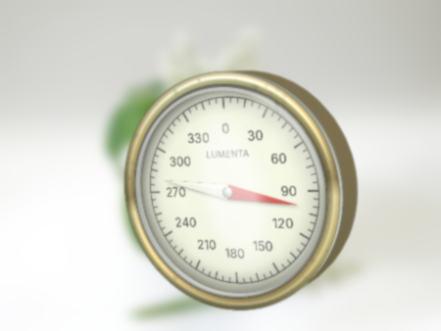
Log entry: 100 °
